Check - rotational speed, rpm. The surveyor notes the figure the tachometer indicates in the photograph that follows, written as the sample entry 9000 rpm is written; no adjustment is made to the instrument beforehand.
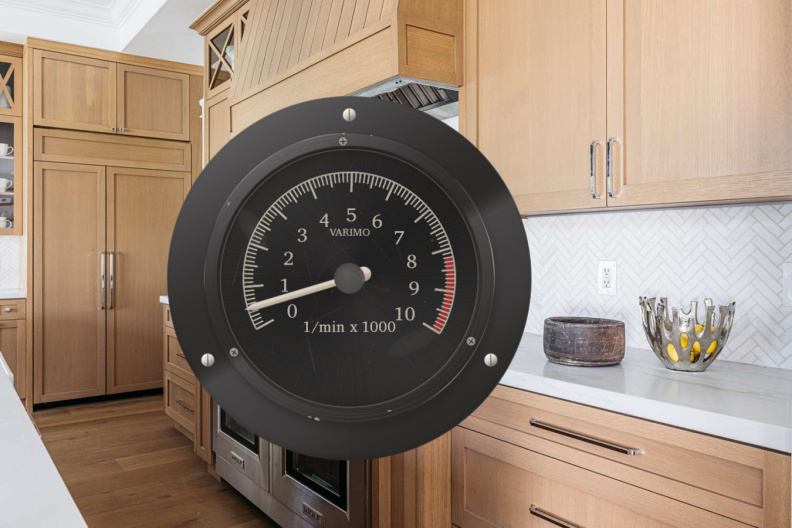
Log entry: 500 rpm
